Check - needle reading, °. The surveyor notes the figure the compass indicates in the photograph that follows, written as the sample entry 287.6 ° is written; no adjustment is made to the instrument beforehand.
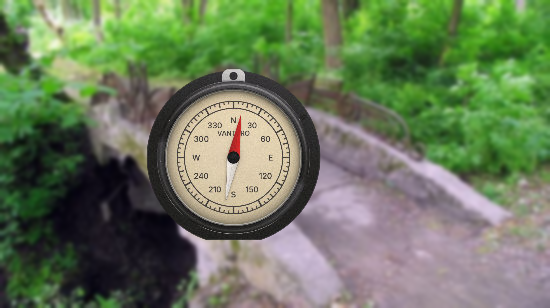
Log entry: 10 °
